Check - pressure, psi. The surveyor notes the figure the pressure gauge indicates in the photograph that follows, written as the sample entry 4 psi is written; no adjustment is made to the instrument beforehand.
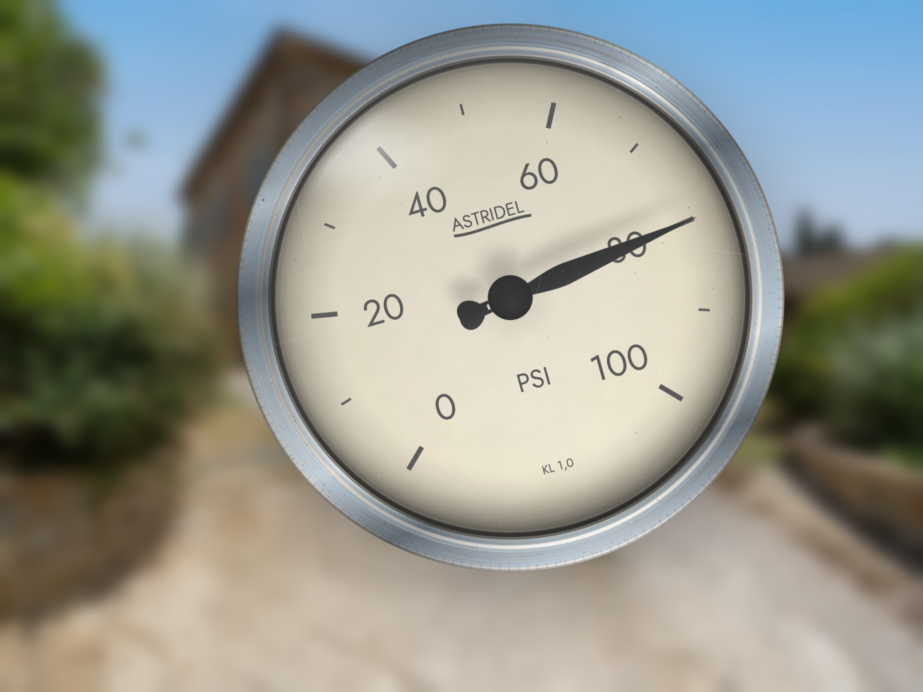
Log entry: 80 psi
